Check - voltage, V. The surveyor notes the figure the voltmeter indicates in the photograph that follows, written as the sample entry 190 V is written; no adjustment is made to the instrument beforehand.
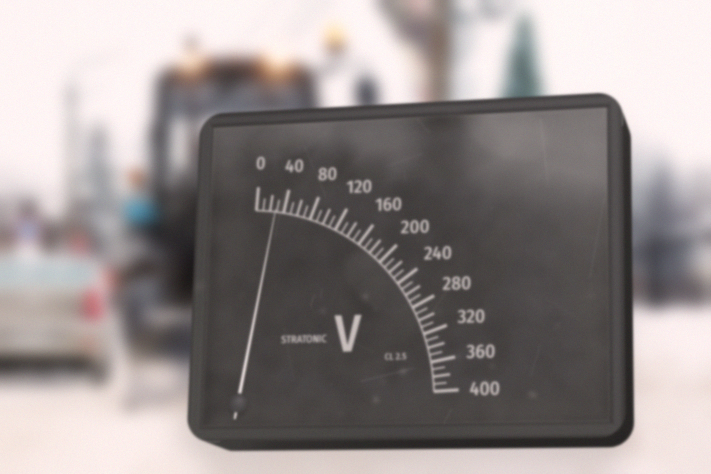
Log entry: 30 V
